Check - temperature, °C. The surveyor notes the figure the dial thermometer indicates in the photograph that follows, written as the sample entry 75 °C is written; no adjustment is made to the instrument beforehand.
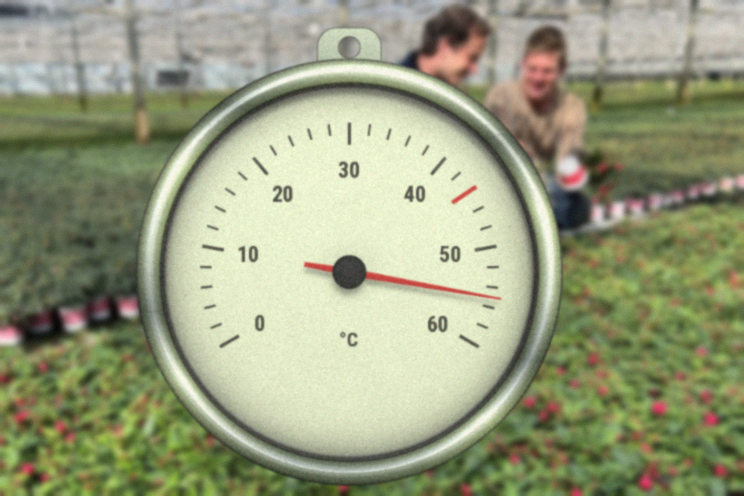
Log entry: 55 °C
